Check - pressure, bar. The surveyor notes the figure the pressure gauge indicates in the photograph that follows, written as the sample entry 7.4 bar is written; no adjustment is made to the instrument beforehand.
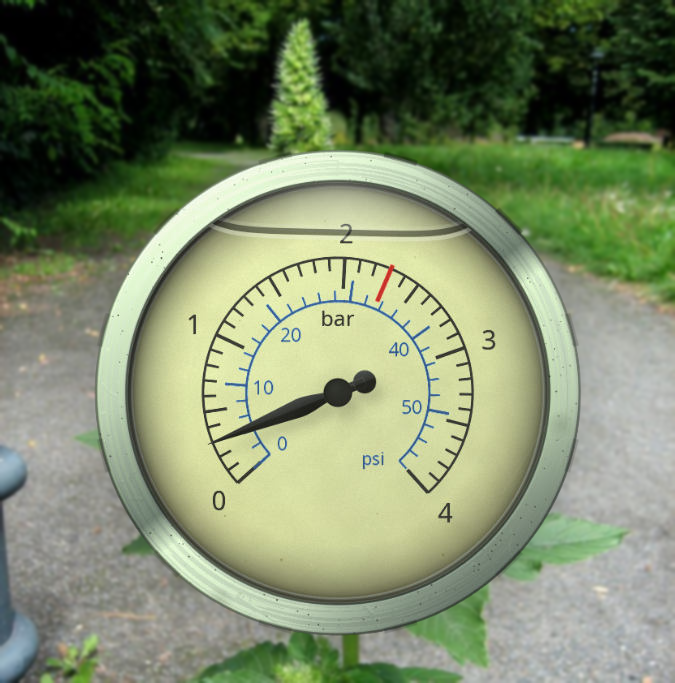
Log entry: 0.3 bar
